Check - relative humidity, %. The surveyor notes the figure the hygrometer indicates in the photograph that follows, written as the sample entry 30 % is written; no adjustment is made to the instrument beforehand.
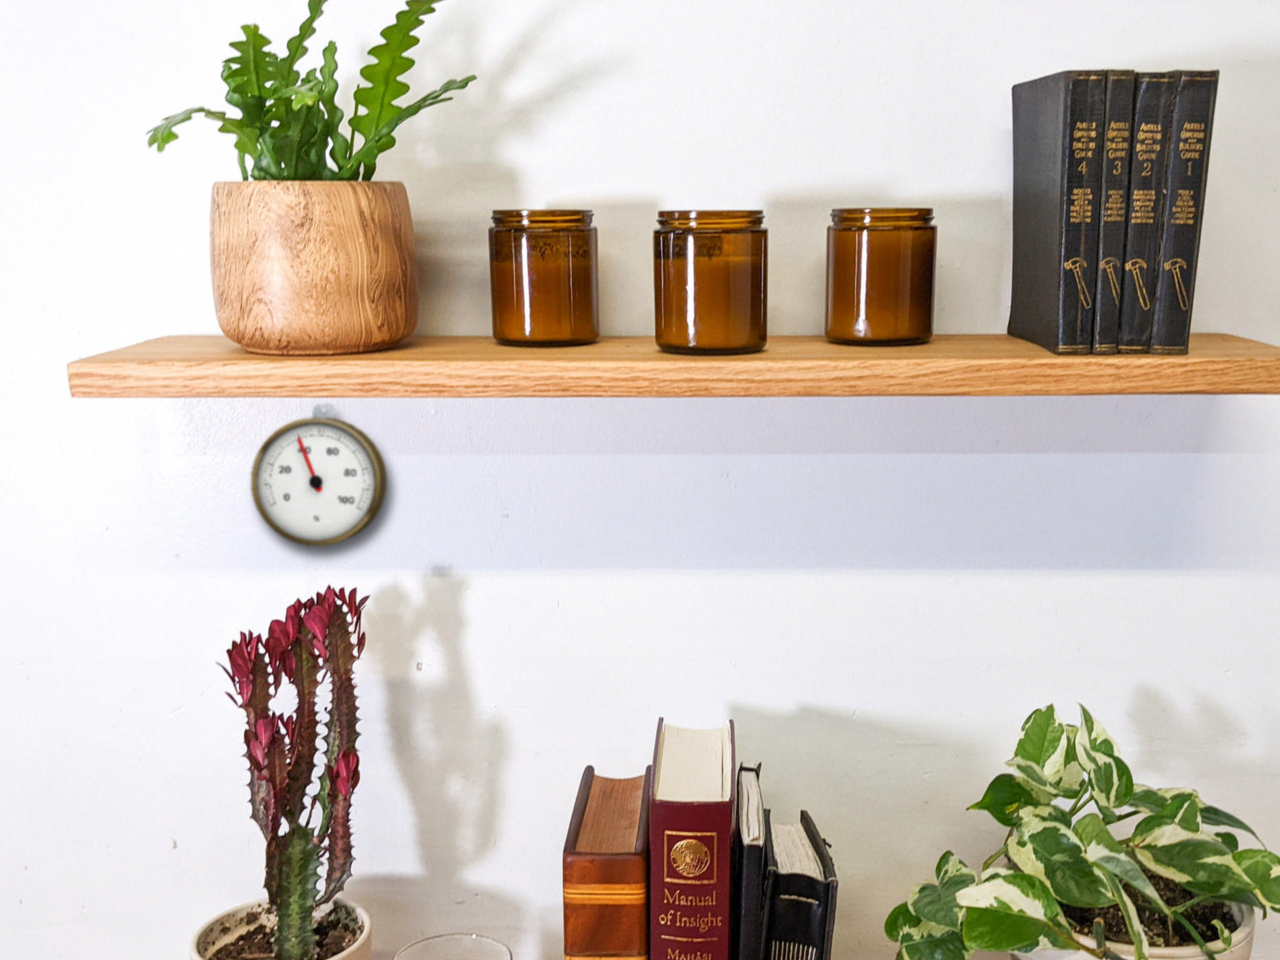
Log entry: 40 %
